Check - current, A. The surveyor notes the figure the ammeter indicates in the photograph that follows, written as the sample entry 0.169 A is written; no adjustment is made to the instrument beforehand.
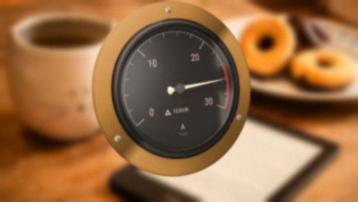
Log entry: 26 A
